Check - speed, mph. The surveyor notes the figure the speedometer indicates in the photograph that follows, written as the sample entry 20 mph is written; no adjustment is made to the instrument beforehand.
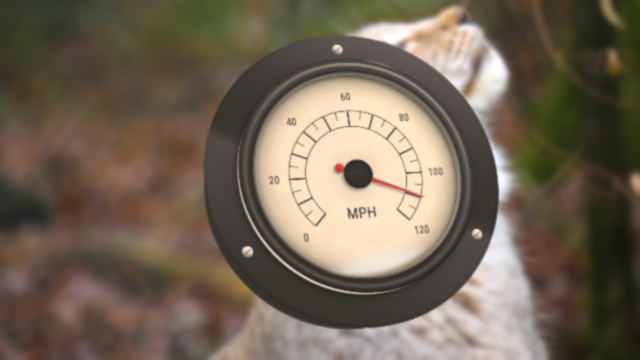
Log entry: 110 mph
